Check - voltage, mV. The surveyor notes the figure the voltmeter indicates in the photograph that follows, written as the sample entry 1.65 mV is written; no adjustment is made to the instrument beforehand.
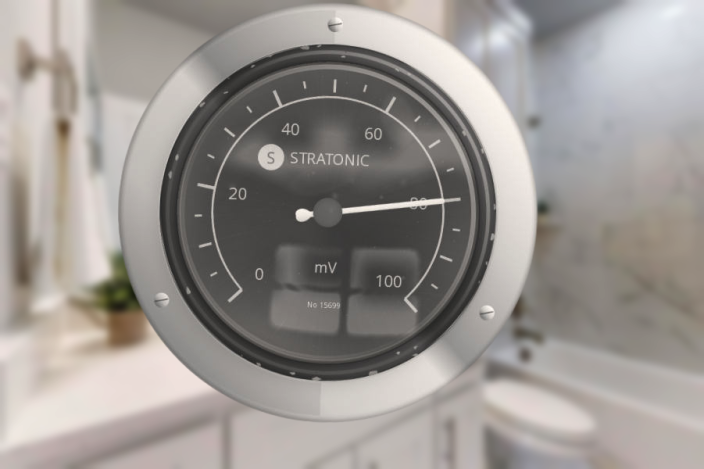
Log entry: 80 mV
